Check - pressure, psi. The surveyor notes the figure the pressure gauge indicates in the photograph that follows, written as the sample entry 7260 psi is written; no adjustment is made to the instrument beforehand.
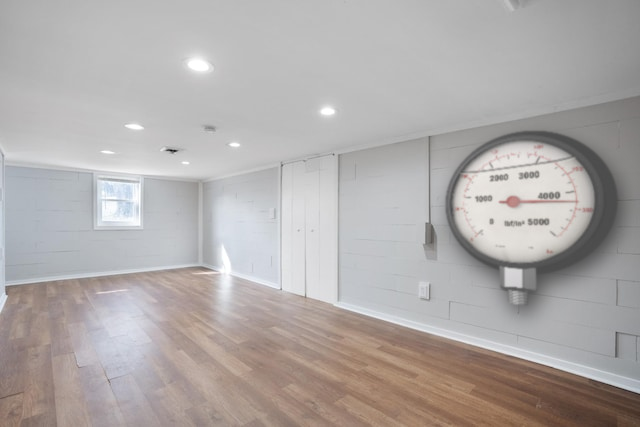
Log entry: 4200 psi
